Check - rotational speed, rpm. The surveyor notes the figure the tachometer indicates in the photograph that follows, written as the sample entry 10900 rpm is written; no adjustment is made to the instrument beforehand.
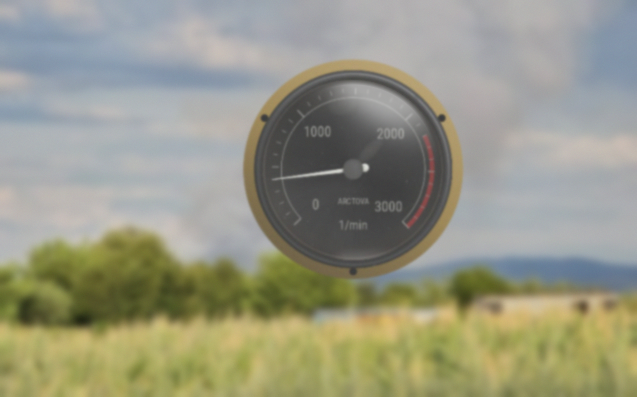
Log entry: 400 rpm
